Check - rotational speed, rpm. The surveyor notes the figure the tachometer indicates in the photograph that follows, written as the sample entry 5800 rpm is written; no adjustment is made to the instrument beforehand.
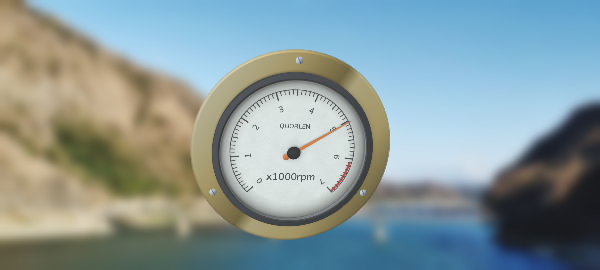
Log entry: 5000 rpm
